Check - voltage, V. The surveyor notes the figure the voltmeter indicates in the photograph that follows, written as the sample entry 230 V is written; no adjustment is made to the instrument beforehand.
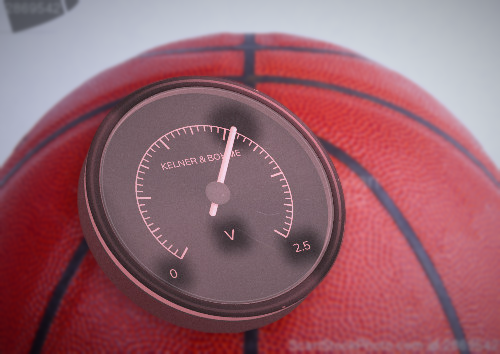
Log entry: 1.55 V
